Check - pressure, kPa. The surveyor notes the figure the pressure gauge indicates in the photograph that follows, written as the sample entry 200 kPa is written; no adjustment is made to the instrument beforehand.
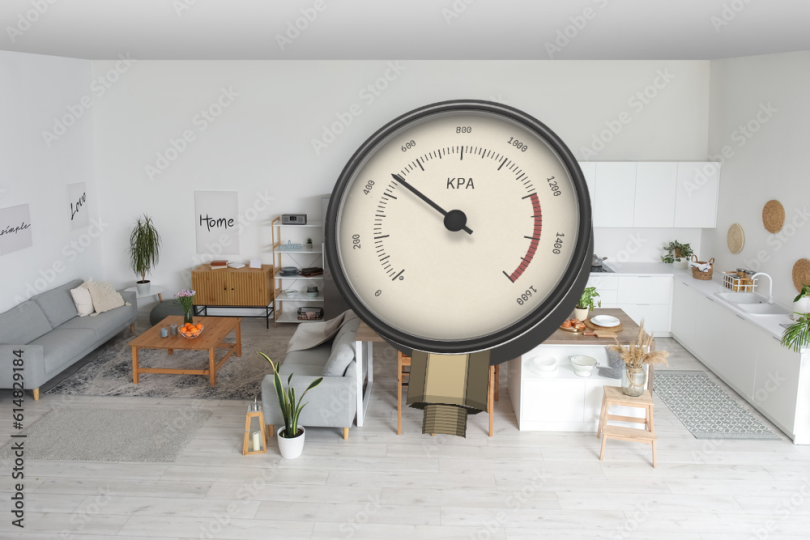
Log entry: 480 kPa
